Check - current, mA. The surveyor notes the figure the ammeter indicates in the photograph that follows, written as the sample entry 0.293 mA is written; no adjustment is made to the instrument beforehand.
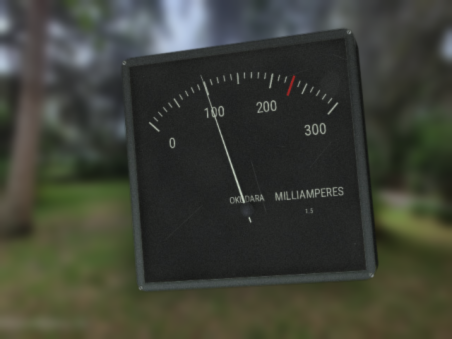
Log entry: 100 mA
